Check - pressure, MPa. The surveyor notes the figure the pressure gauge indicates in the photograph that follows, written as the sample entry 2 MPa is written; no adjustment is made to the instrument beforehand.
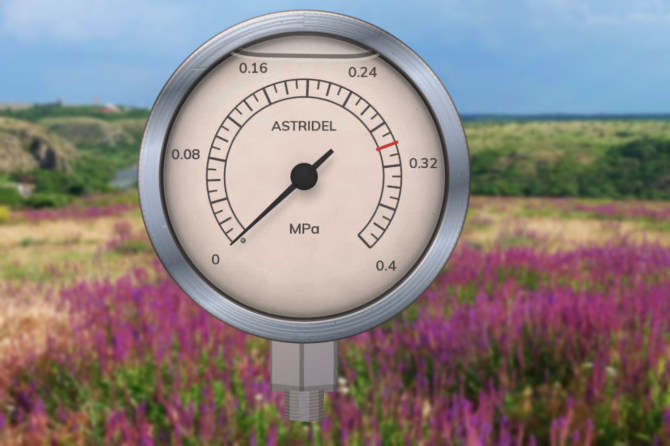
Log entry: 0 MPa
